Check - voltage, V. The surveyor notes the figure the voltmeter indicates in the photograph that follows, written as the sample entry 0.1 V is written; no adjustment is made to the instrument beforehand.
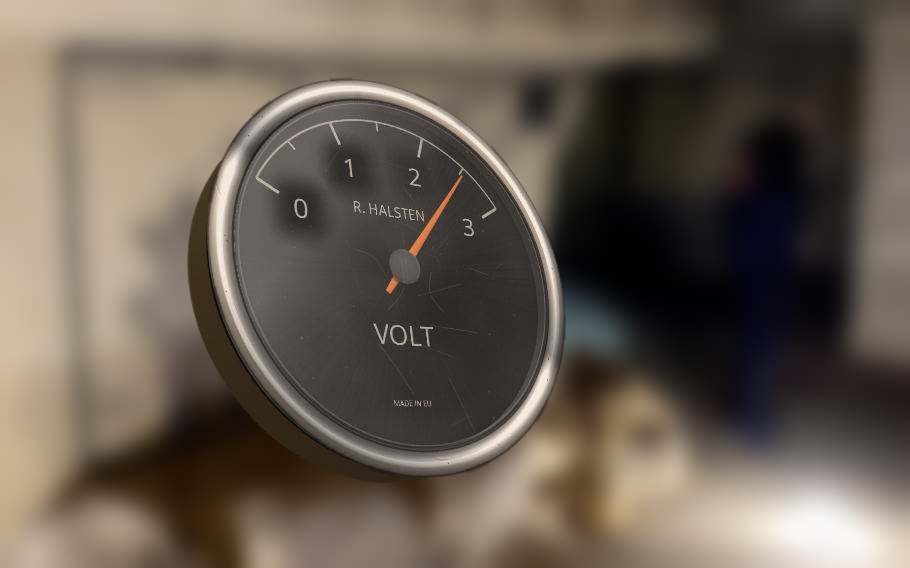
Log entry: 2.5 V
